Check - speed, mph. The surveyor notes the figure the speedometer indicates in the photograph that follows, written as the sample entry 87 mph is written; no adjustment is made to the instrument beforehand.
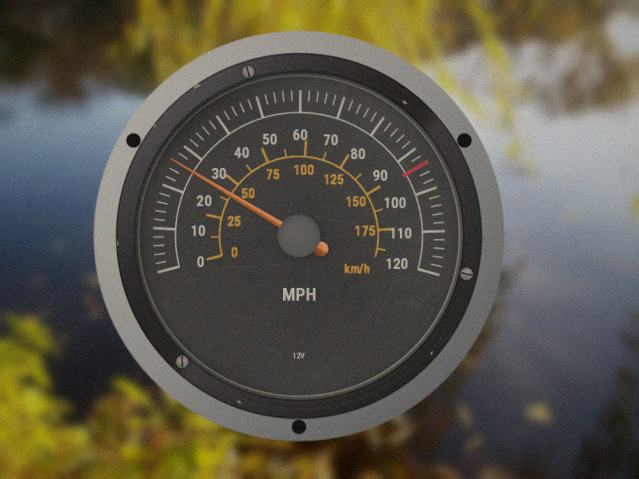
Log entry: 26 mph
